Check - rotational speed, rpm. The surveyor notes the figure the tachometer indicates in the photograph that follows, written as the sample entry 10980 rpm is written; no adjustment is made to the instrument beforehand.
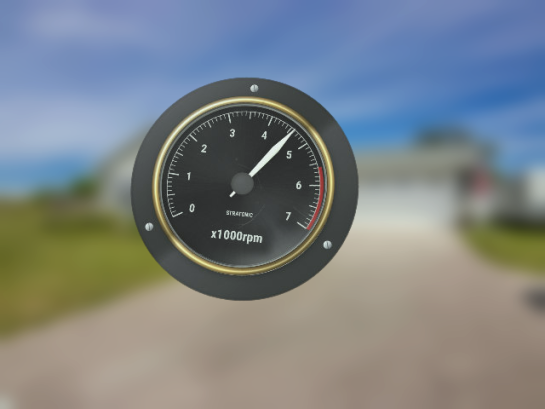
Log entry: 4600 rpm
